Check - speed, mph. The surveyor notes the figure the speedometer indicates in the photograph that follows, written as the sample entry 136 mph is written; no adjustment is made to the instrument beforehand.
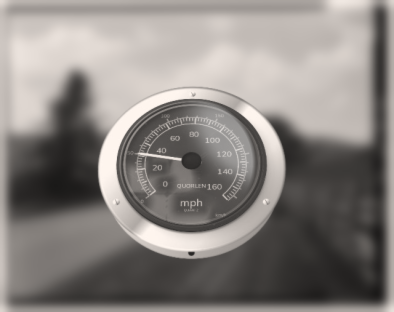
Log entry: 30 mph
